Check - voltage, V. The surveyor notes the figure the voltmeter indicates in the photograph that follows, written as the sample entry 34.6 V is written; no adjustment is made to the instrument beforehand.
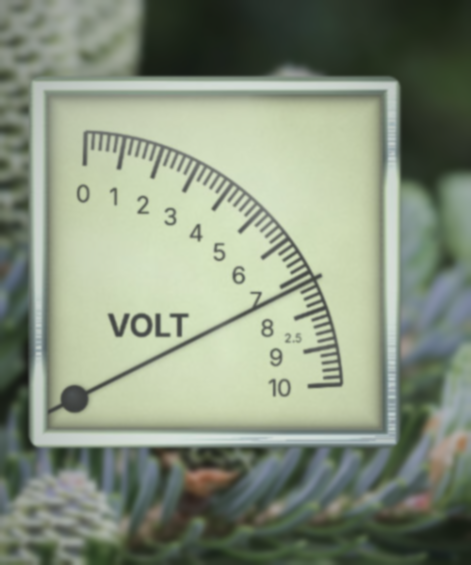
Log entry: 7.2 V
